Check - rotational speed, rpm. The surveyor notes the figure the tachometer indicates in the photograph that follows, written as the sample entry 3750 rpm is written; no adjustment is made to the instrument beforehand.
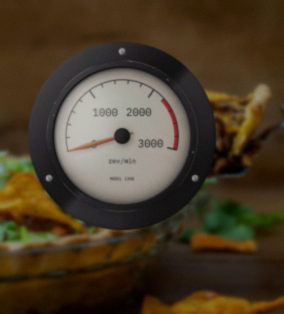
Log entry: 0 rpm
